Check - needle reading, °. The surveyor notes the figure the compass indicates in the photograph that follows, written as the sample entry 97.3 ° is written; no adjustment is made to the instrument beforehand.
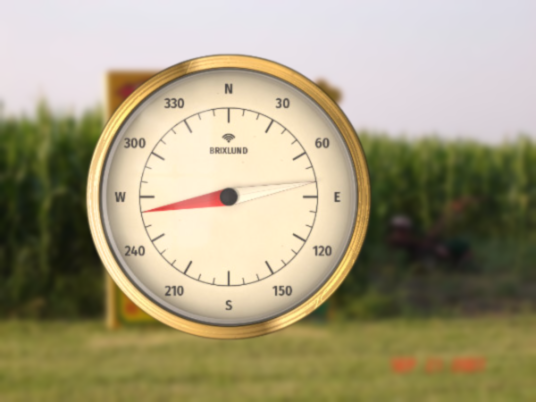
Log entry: 260 °
